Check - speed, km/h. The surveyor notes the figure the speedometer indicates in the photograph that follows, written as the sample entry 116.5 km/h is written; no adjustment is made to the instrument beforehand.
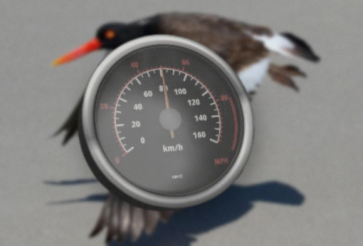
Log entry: 80 km/h
